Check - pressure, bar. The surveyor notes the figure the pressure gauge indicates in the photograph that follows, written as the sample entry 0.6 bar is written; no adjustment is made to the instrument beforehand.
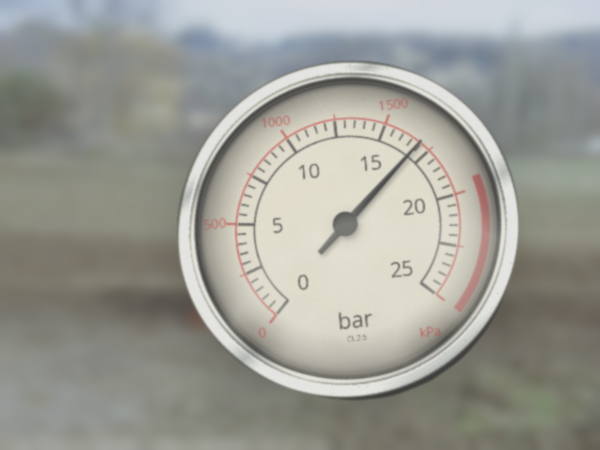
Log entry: 17 bar
